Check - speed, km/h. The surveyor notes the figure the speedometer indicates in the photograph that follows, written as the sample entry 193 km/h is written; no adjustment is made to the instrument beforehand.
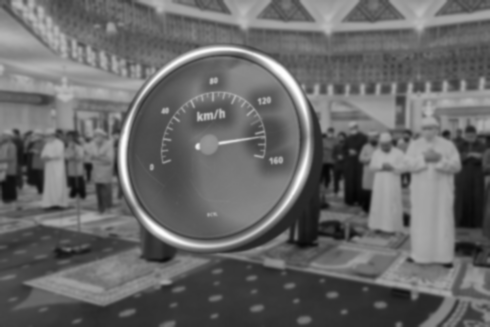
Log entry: 145 km/h
